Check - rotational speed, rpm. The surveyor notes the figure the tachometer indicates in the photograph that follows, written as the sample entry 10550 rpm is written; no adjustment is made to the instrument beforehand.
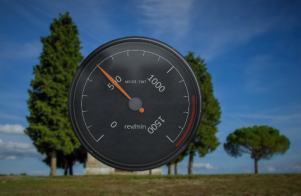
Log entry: 500 rpm
